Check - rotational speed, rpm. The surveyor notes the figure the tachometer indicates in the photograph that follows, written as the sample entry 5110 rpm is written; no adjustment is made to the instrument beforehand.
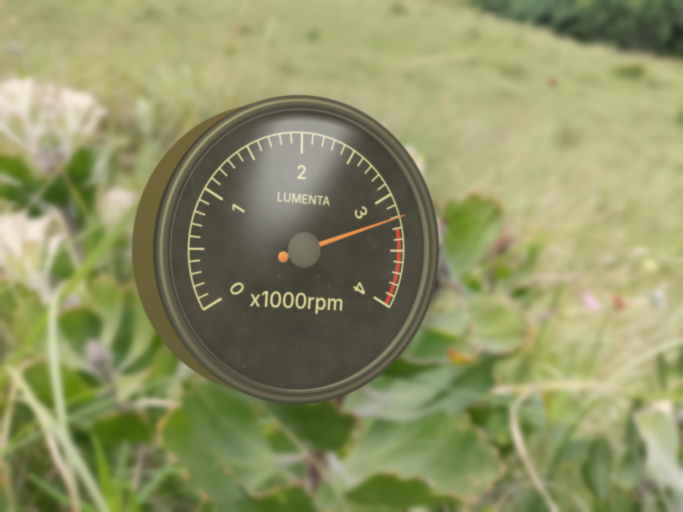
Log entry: 3200 rpm
